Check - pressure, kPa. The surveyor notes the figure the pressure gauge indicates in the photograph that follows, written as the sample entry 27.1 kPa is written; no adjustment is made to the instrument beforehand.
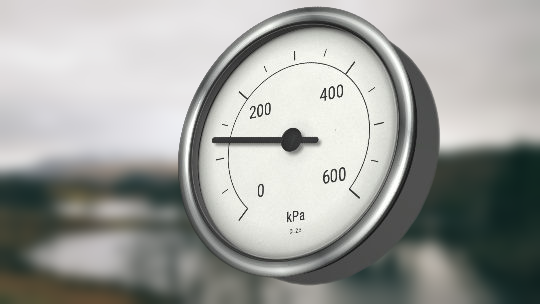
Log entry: 125 kPa
